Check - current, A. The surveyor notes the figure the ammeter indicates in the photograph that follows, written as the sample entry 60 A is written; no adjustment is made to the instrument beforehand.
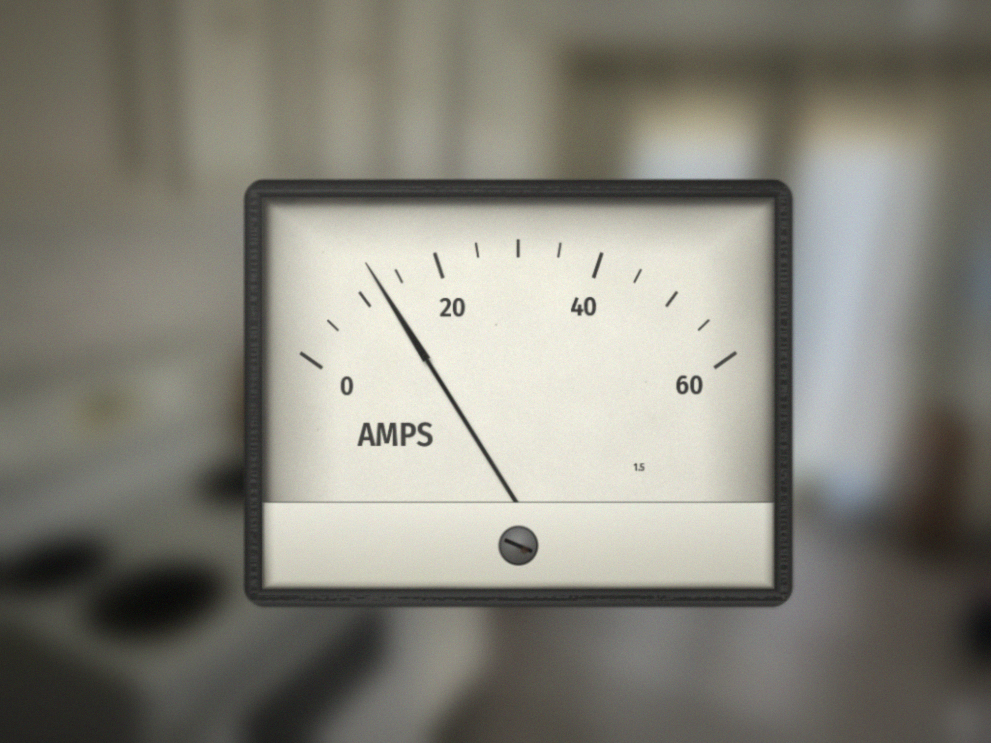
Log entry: 12.5 A
